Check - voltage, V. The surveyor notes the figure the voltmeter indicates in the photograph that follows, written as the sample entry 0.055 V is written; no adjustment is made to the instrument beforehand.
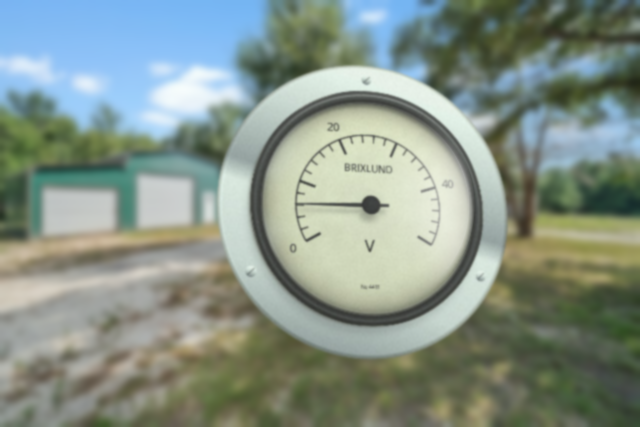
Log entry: 6 V
